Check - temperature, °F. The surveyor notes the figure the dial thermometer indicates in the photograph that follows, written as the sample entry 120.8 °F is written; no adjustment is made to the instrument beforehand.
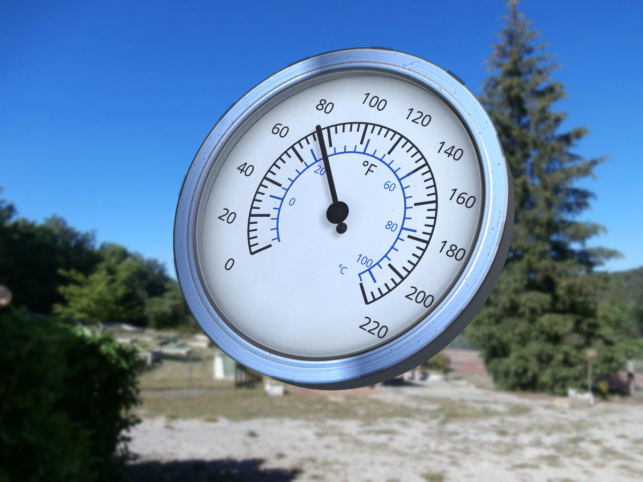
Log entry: 76 °F
